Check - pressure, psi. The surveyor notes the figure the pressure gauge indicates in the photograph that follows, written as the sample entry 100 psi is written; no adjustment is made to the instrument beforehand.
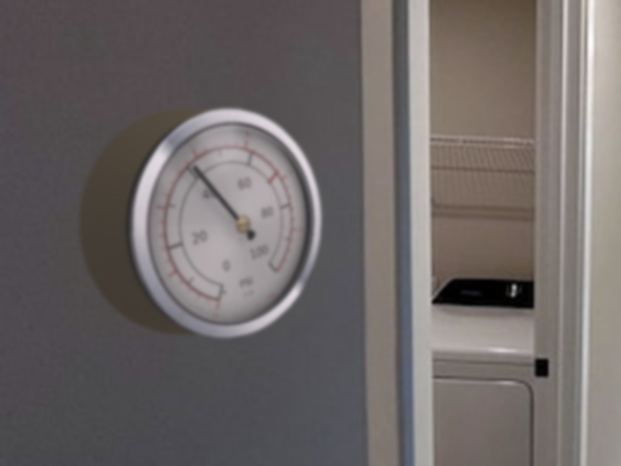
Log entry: 40 psi
